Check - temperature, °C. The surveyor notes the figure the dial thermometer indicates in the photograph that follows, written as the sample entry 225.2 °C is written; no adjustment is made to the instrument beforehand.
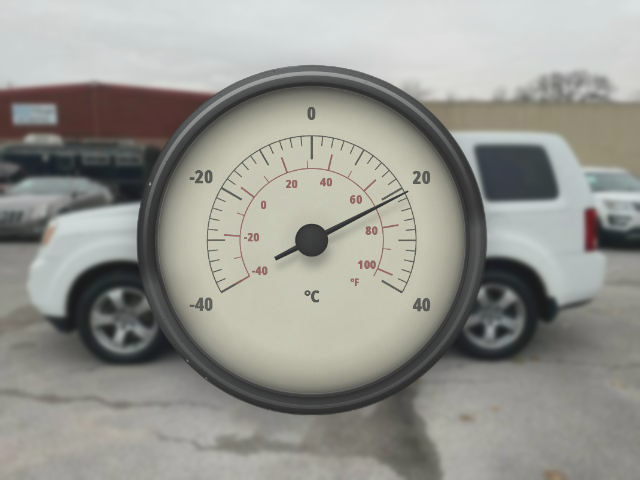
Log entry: 21 °C
